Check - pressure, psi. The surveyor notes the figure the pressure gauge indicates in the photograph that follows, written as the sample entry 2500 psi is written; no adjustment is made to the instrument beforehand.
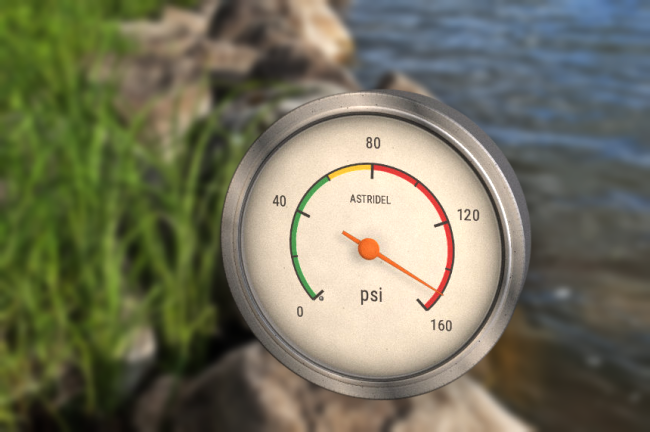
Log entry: 150 psi
